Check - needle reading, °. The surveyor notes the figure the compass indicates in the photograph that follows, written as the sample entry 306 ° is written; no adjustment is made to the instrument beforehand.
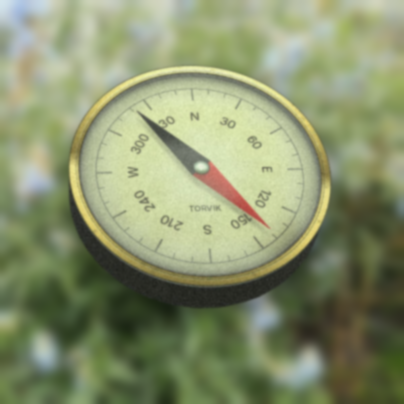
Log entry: 140 °
